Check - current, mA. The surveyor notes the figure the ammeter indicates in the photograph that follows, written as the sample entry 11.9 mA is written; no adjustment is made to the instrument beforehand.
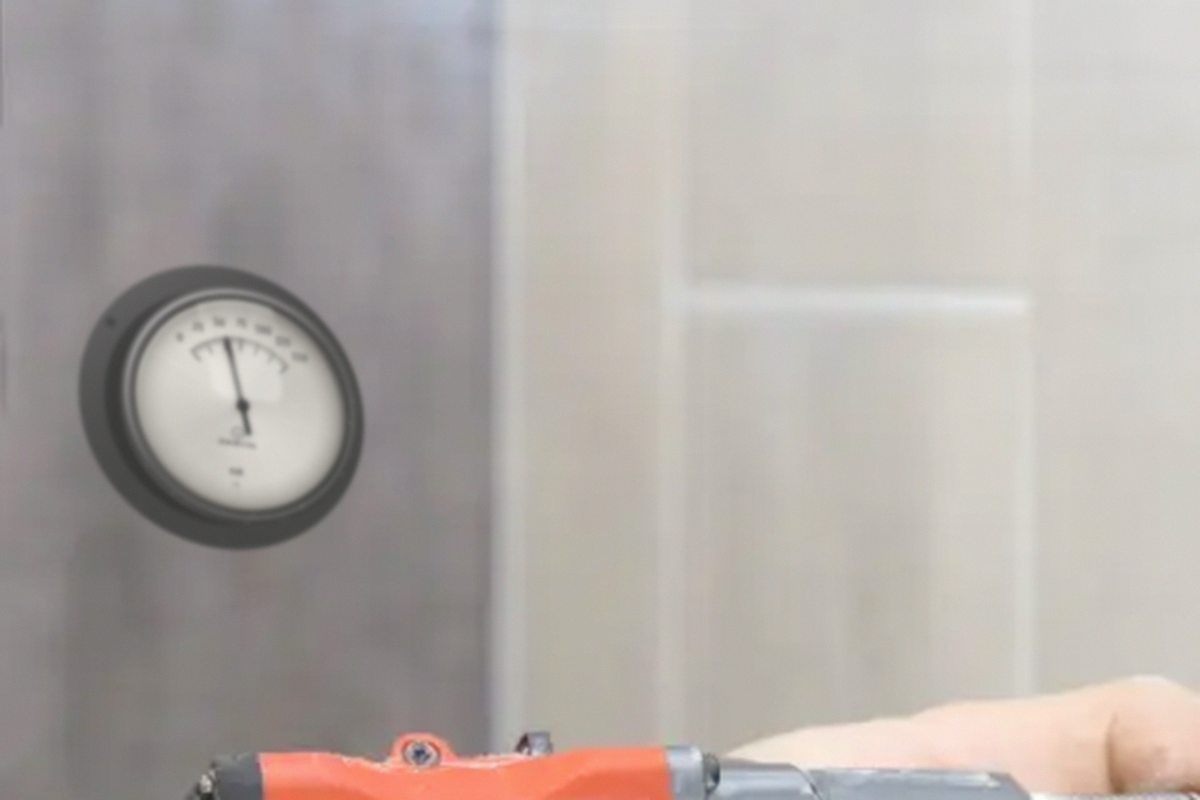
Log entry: 50 mA
